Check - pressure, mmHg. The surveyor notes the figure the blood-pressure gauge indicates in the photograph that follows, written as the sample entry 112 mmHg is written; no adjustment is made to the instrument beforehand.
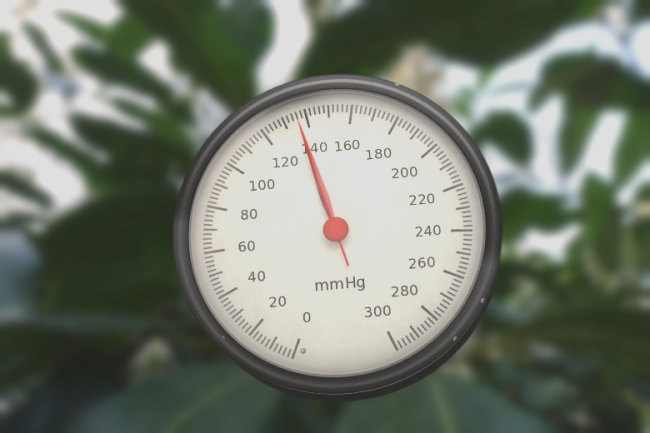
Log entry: 136 mmHg
